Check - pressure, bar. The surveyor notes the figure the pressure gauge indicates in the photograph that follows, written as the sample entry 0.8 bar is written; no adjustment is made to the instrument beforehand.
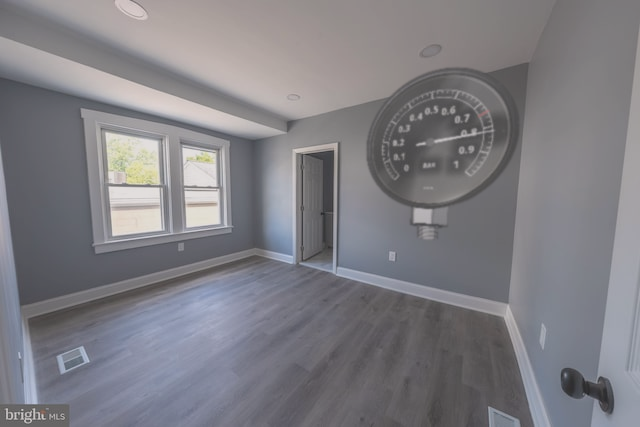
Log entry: 0.82 bar
